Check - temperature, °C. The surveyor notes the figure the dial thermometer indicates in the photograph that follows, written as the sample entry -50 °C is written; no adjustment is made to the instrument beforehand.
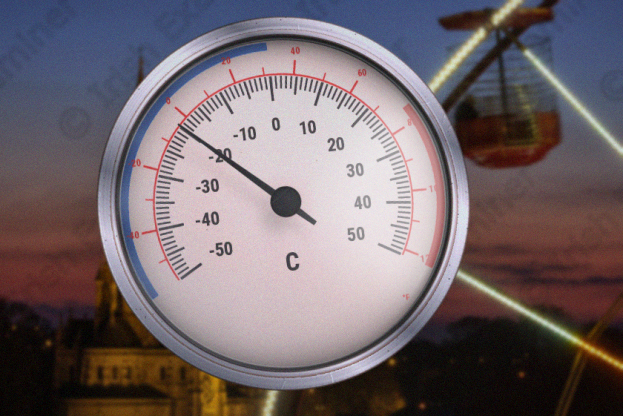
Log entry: -20 °C
